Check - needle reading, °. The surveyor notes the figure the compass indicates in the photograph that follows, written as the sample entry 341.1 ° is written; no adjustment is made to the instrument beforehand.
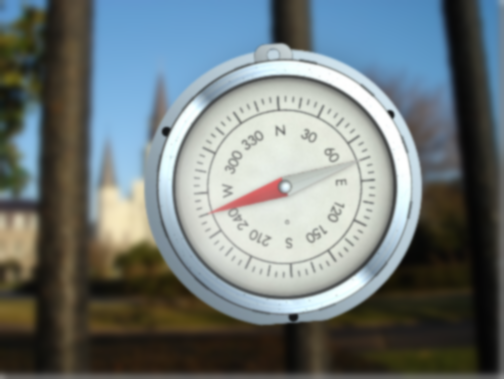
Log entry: 255 °
